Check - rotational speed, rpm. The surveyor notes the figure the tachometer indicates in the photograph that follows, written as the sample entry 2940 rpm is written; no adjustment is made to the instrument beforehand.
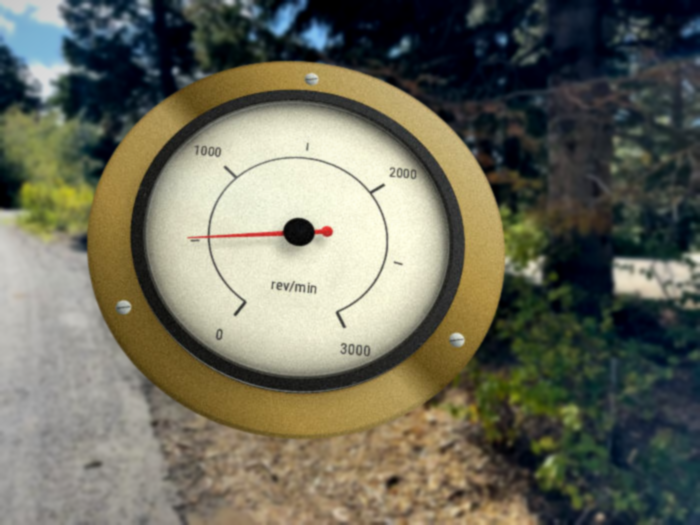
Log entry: 500 rpm
